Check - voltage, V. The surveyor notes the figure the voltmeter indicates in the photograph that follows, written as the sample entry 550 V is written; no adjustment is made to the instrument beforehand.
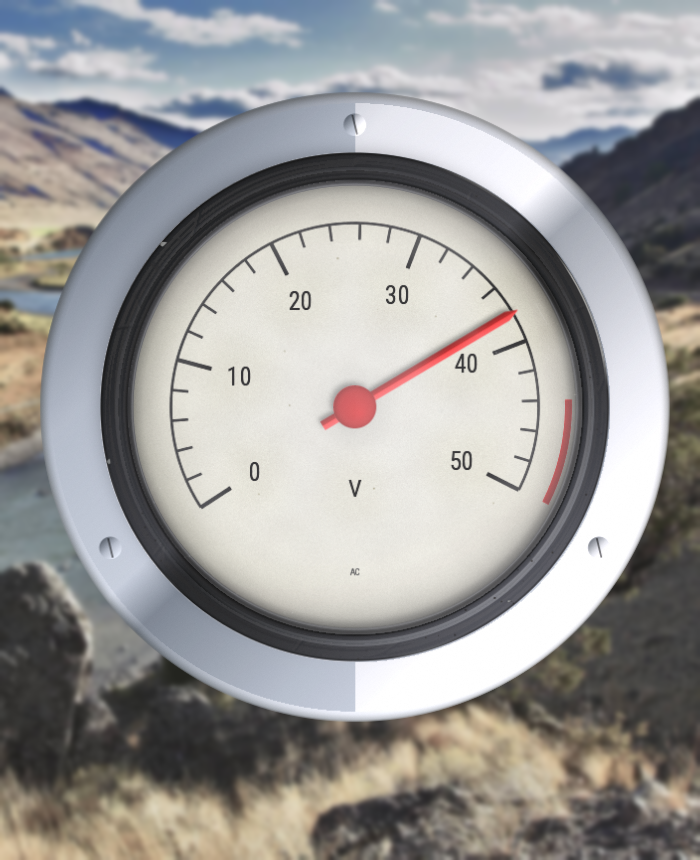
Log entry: 38 V
